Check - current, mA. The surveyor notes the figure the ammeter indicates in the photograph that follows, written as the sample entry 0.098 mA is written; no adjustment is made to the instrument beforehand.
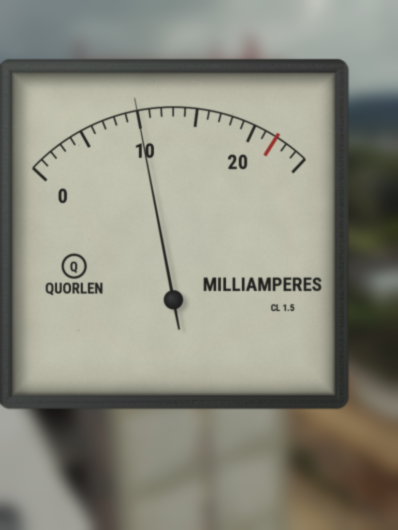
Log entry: 10 mA
